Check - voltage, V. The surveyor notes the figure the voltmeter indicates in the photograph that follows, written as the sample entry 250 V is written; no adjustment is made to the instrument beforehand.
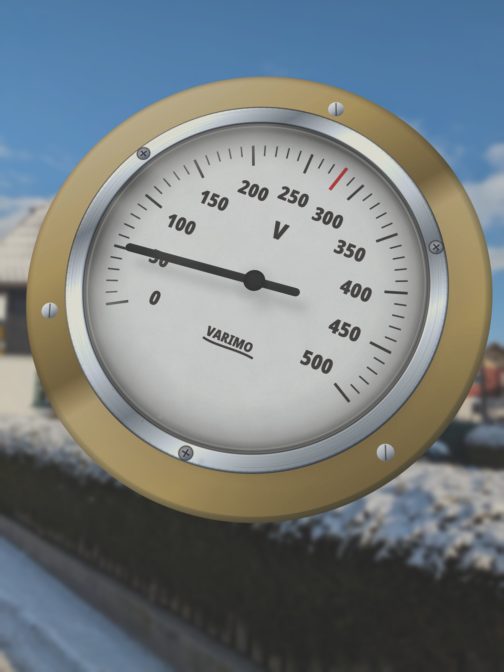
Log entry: 50 V
